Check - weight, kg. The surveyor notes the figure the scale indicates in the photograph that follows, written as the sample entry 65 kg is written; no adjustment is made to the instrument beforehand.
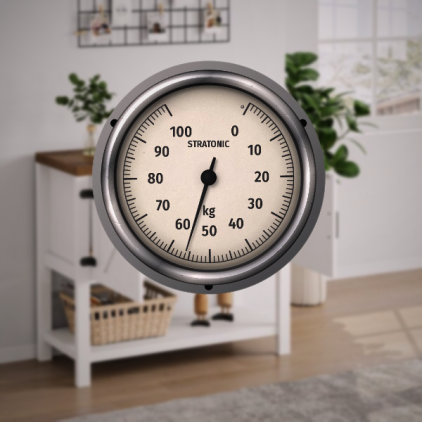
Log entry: 56 kg
